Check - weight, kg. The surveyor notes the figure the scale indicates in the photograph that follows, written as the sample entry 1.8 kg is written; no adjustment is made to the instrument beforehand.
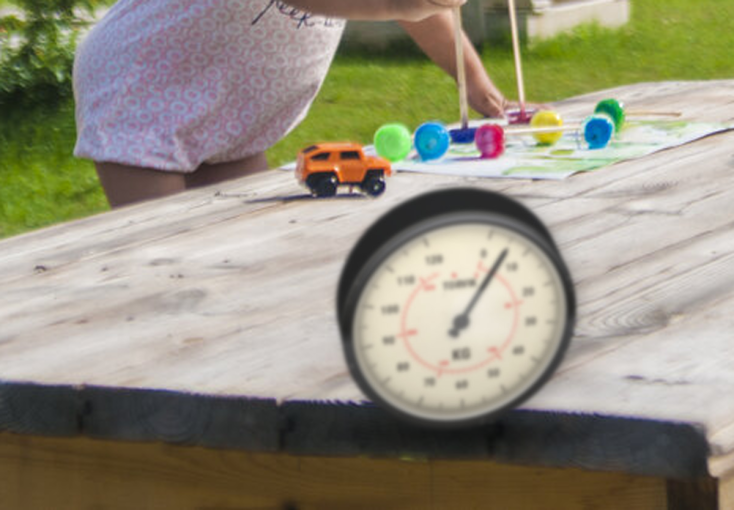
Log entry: 5 kg
